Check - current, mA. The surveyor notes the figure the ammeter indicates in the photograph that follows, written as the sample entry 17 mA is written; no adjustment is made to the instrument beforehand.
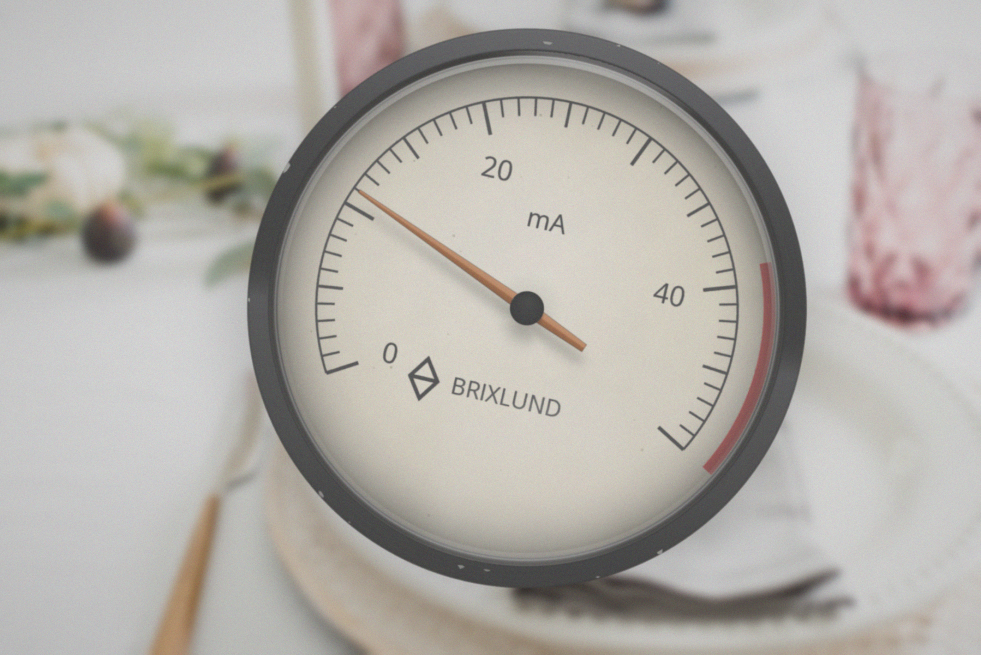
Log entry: 11 mA
